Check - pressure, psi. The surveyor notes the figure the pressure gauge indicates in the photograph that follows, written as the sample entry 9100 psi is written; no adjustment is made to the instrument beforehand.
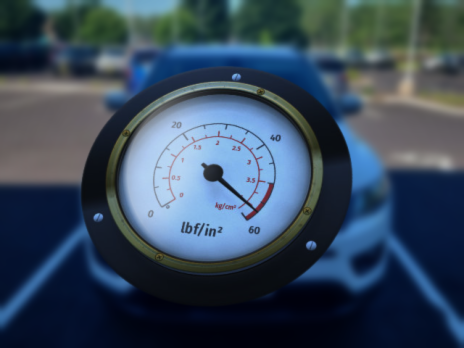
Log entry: 57.5 psi
